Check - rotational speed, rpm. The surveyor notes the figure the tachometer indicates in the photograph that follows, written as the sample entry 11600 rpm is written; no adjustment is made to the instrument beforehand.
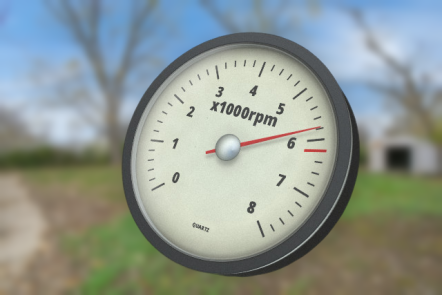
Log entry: 5800 rpm
